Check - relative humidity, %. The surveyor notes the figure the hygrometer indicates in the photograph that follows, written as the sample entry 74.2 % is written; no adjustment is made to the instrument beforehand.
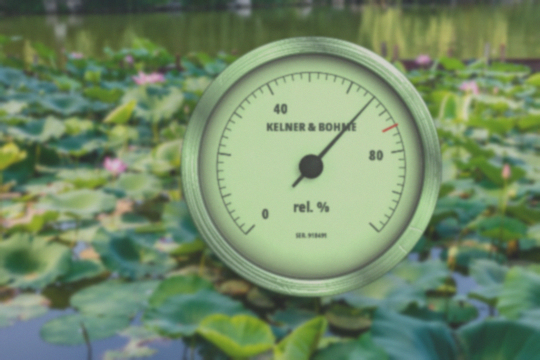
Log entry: 66 %
